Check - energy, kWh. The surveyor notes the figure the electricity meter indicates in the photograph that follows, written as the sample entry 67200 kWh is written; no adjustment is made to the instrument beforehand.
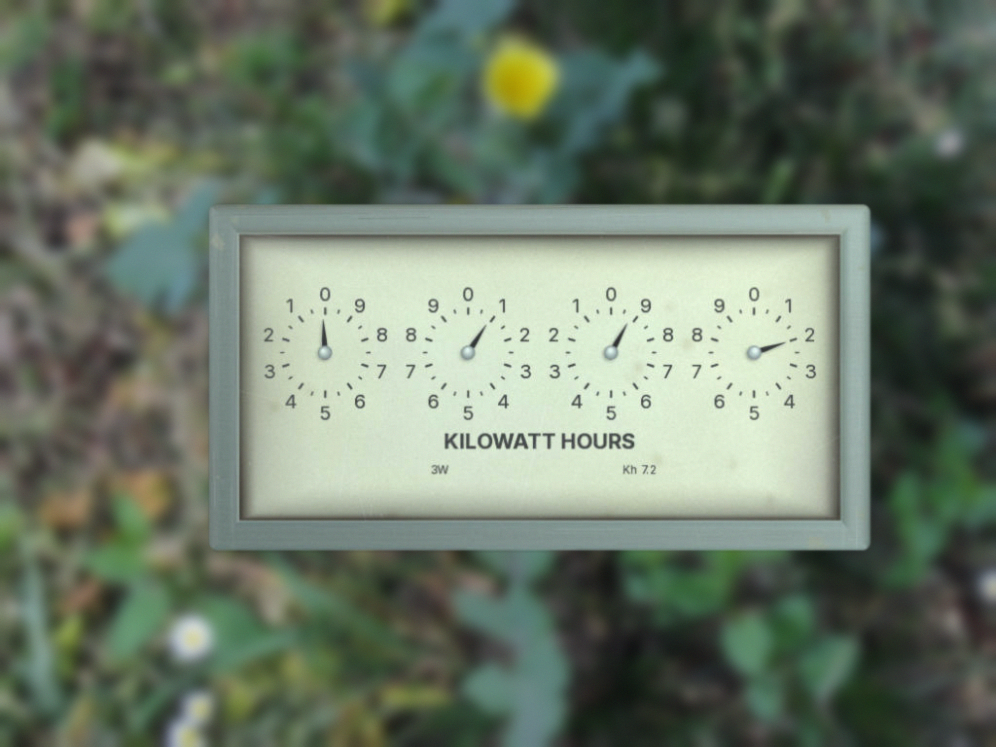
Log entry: 92 kWh
